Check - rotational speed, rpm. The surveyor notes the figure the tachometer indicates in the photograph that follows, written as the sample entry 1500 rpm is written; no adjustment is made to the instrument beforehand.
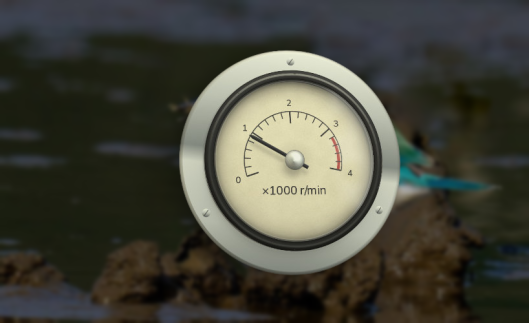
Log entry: 900 rpm
